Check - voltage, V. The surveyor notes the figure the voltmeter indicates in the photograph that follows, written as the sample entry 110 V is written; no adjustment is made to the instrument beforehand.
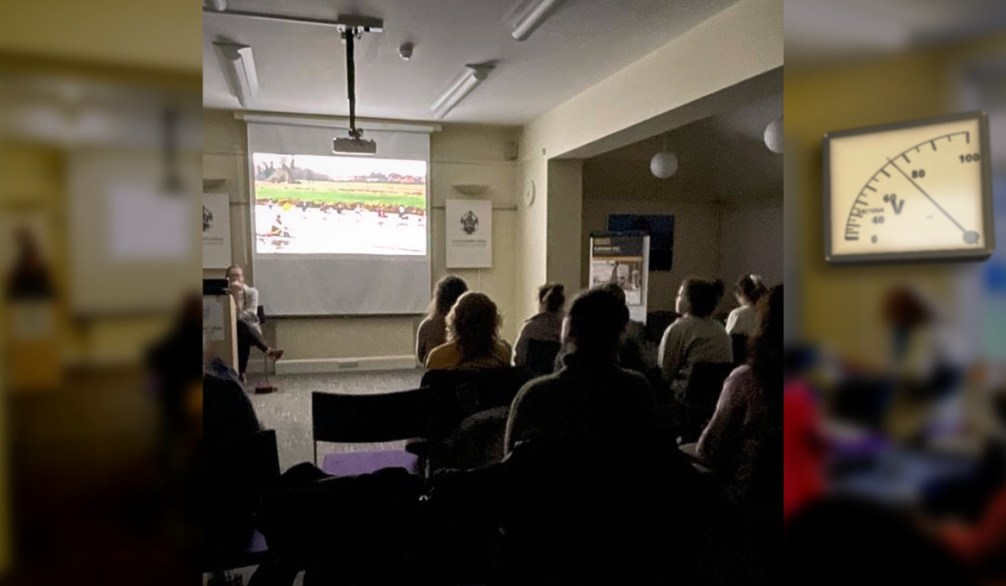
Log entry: 75 V
